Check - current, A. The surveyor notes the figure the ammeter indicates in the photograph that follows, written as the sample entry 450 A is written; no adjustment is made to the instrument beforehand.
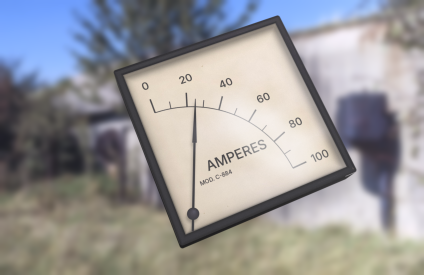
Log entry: 25 A
